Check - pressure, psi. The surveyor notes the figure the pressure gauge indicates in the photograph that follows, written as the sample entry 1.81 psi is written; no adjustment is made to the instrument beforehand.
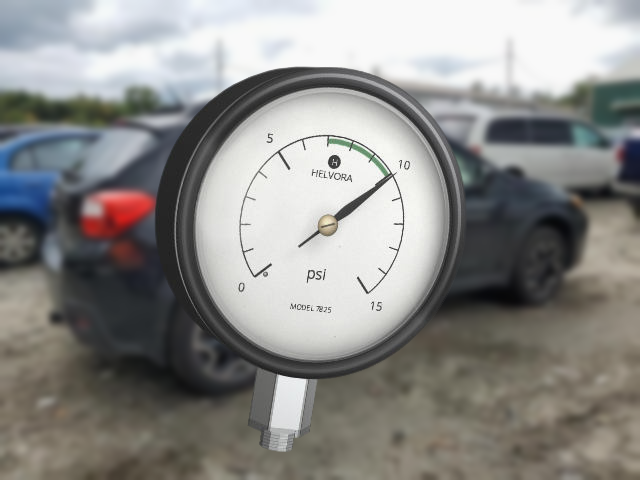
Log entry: 10 psi
